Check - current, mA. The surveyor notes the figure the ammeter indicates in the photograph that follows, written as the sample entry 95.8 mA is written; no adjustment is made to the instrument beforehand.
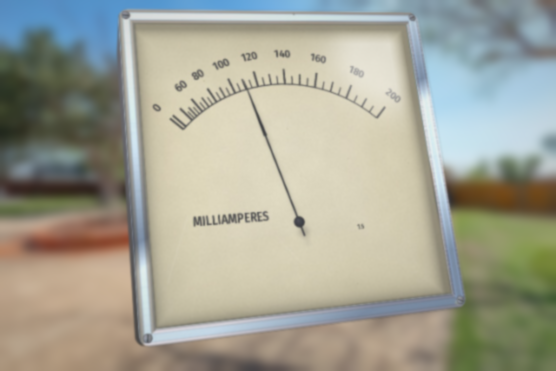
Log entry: 110 mA
